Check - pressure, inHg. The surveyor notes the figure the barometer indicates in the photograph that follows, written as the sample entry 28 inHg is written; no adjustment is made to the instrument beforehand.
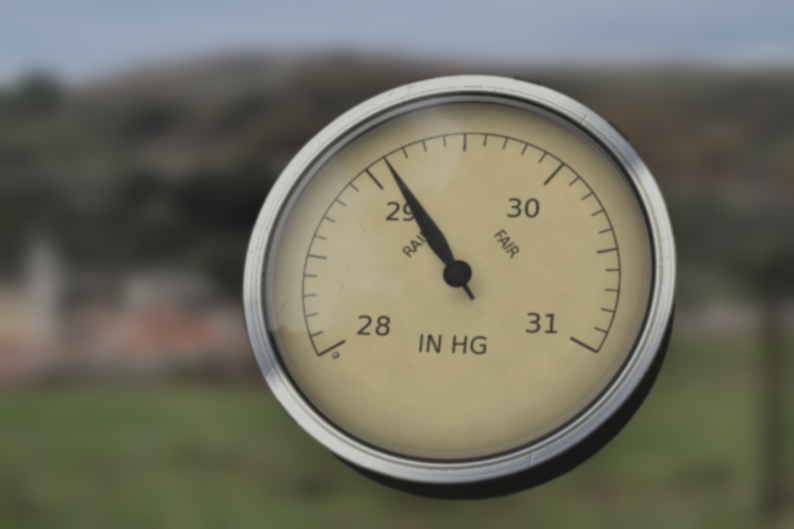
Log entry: 29.1 inHg
